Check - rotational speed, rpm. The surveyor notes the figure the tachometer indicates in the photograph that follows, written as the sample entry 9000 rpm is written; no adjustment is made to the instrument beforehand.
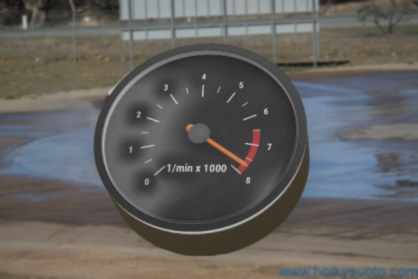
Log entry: 7750 rpm
